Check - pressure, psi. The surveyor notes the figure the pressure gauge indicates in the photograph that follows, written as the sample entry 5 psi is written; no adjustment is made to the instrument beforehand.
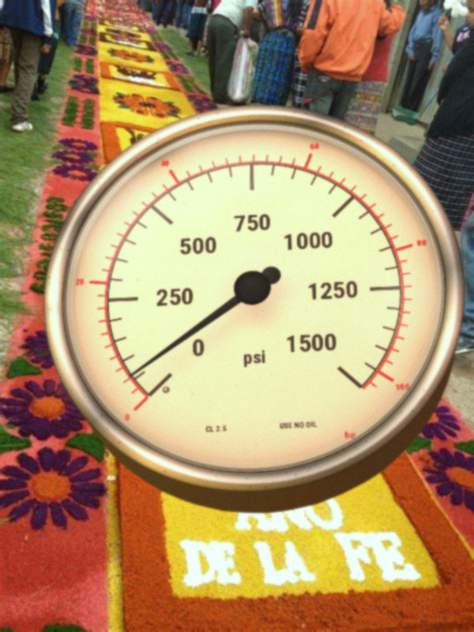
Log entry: 50 psi
